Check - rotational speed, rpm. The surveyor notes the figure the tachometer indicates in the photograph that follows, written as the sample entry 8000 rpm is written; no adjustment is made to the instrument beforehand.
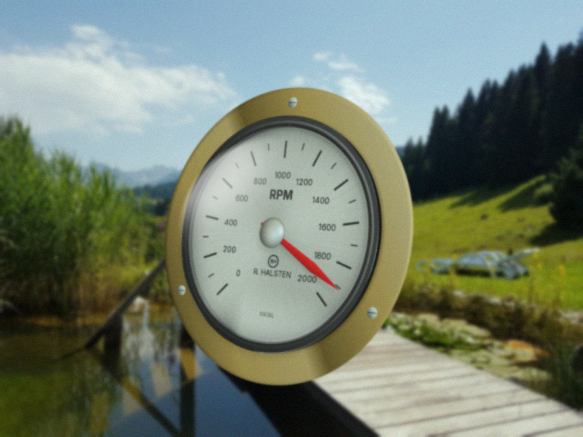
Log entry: 1900 rpm
